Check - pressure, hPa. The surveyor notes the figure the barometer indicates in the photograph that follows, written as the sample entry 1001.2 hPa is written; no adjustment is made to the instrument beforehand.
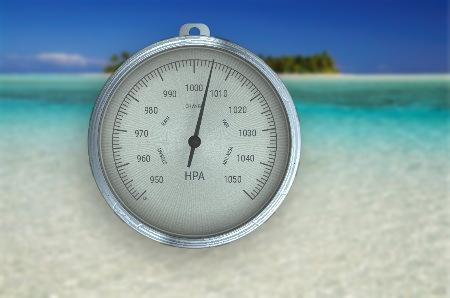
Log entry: 1005 hPa
